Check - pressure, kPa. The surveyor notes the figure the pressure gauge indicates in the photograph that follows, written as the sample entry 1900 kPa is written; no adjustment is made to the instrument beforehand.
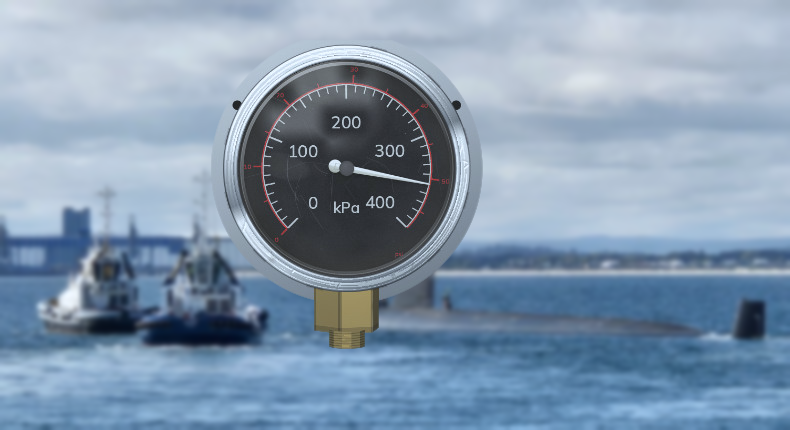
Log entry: 350 kPa
